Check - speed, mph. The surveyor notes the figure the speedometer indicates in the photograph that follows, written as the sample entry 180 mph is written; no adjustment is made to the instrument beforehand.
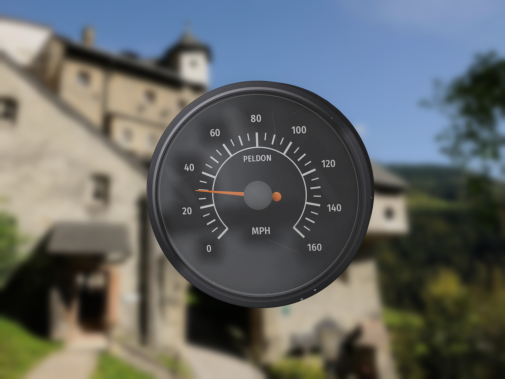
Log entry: 30 mph
